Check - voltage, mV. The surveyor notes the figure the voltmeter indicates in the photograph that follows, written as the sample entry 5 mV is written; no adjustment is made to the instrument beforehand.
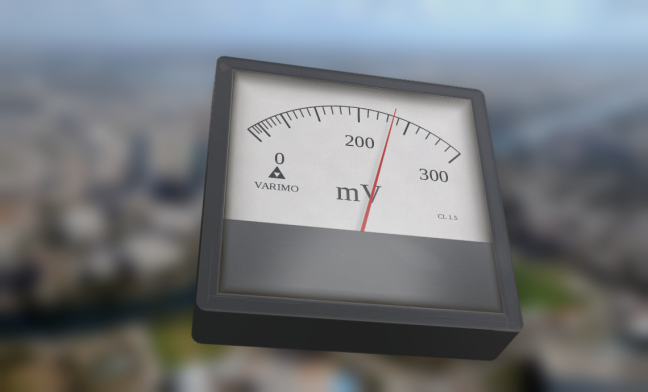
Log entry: 235 mV
